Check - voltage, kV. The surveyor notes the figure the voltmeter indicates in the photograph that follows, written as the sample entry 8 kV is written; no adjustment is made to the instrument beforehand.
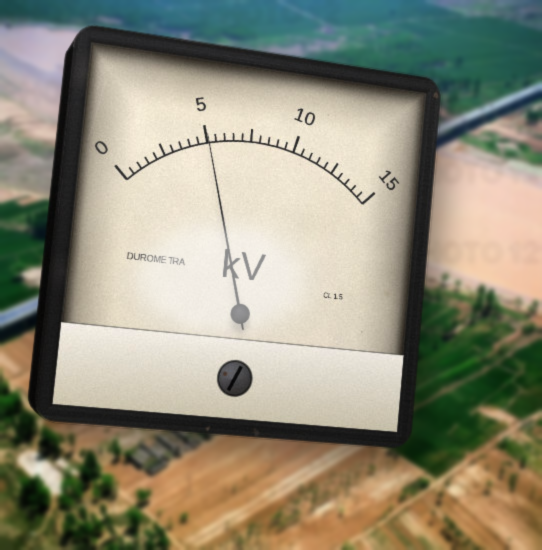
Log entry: 5 kV
